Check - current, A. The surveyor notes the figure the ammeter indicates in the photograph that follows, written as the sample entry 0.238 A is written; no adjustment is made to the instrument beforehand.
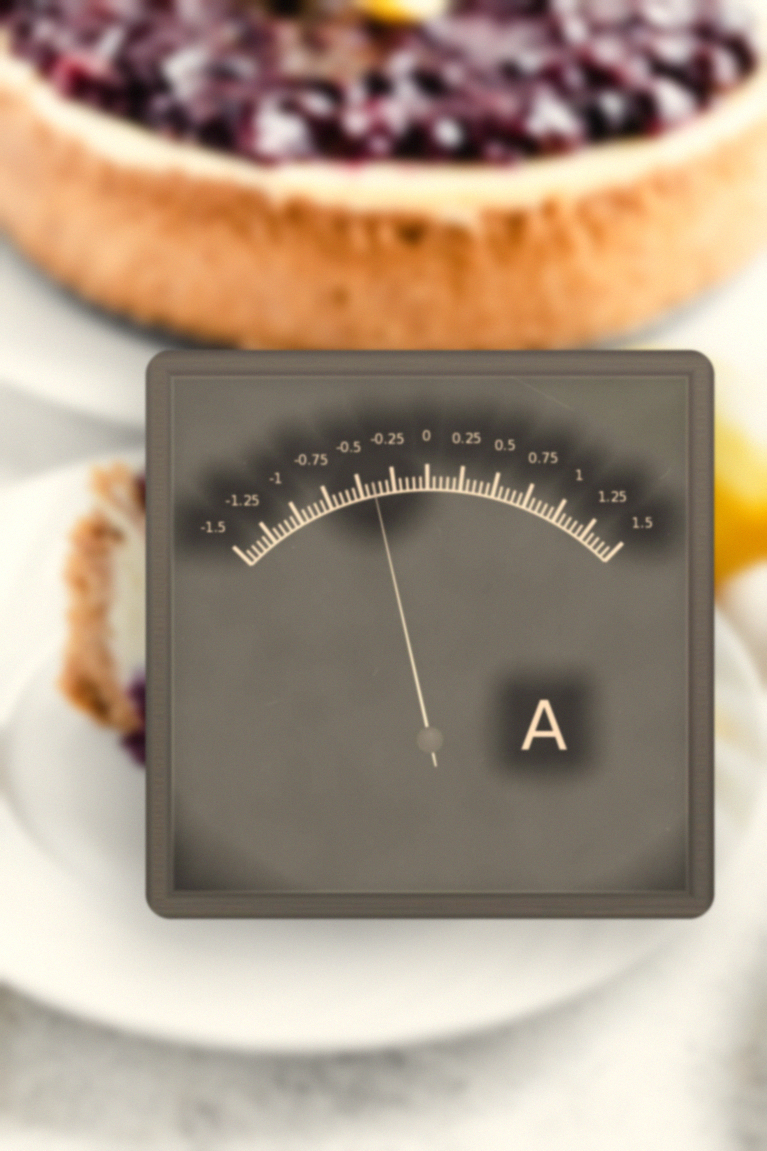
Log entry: -0.4 A
